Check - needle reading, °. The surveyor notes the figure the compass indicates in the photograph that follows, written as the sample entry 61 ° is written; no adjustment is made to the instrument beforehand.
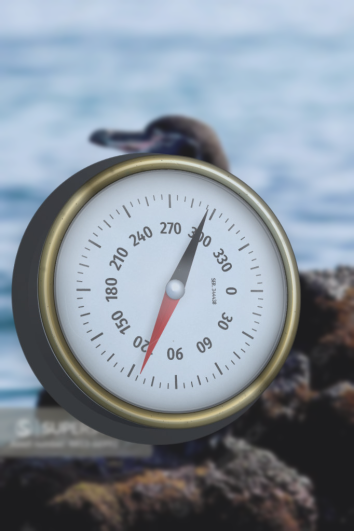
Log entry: 115 °
